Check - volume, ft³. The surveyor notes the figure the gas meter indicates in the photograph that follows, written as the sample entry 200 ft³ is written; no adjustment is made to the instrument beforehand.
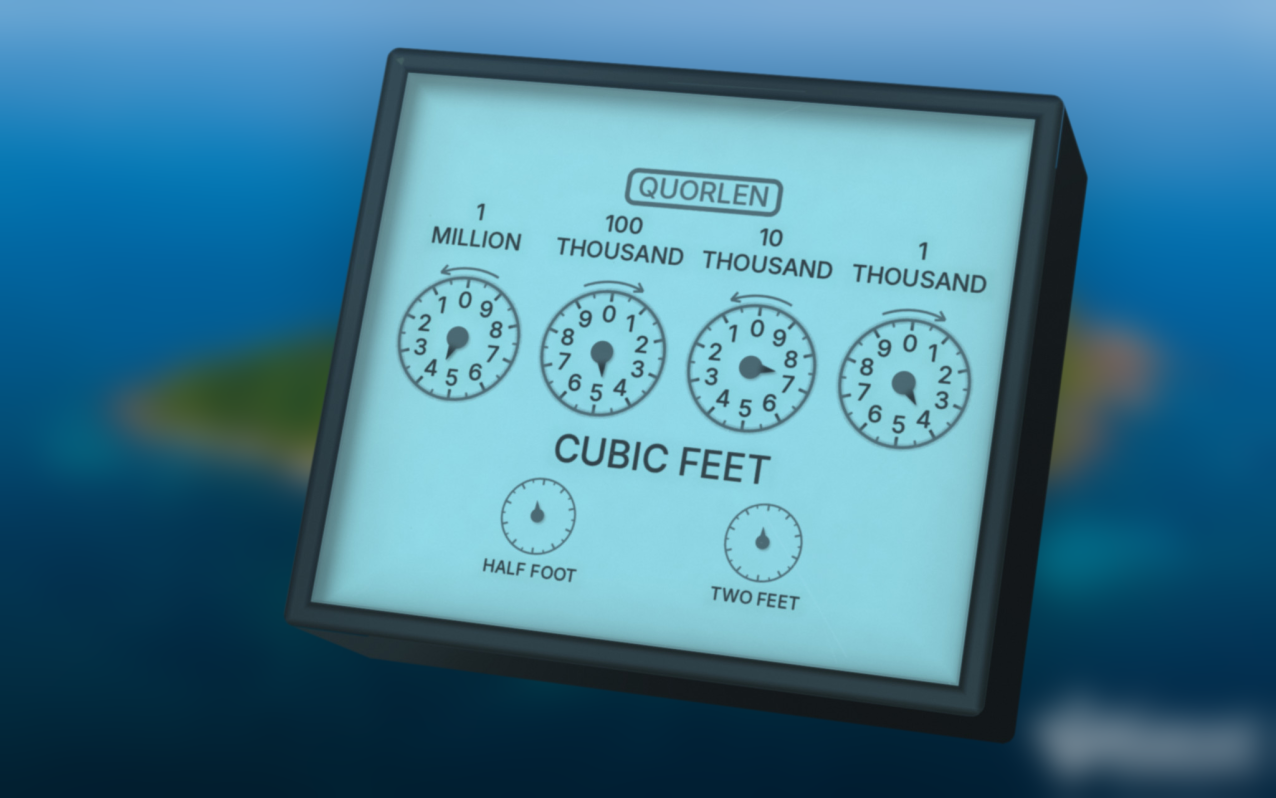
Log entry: 447400 ft³
